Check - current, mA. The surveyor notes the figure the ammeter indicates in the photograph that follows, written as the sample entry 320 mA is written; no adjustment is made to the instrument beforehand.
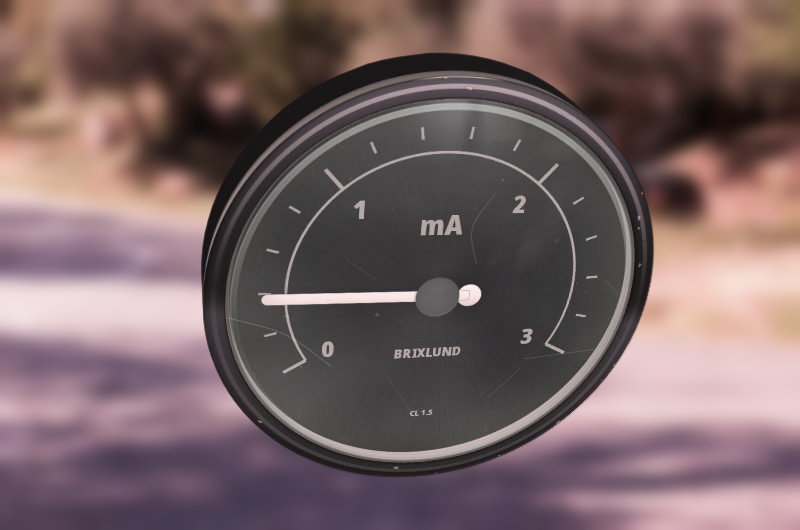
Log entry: 0.4 mA
